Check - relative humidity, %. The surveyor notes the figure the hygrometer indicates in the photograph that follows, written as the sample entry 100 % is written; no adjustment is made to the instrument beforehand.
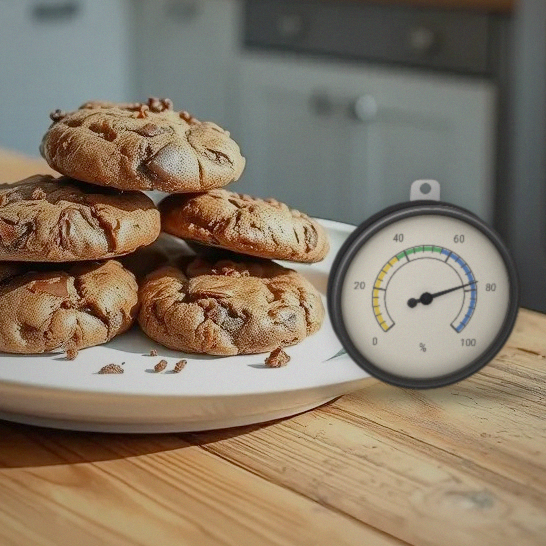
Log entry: 76 %
